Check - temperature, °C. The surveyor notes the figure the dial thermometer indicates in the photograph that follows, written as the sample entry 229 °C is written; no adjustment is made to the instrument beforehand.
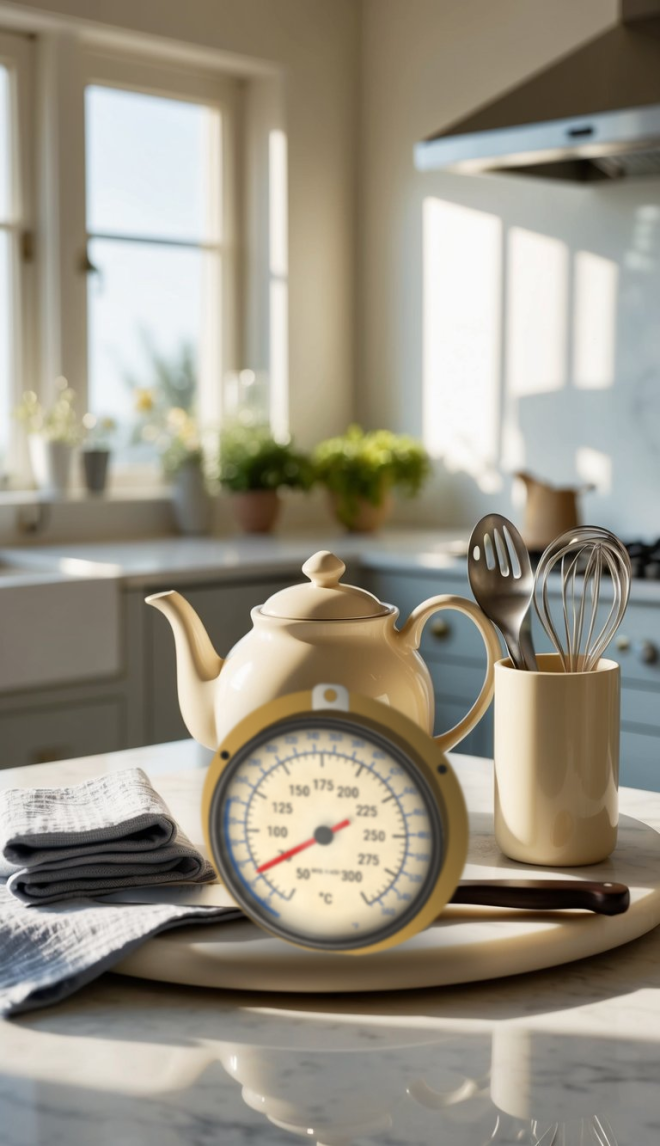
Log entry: 75 °C
